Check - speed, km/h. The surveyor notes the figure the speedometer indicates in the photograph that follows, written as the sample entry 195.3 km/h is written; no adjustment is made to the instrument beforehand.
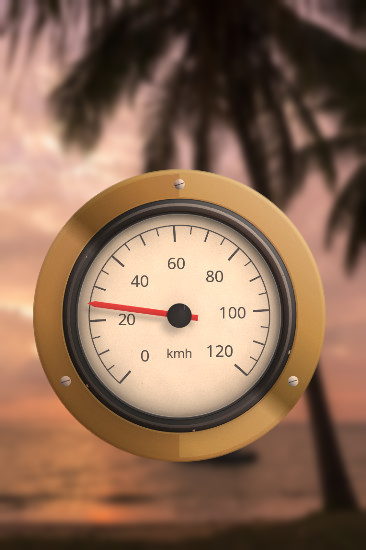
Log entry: 25 km/h
